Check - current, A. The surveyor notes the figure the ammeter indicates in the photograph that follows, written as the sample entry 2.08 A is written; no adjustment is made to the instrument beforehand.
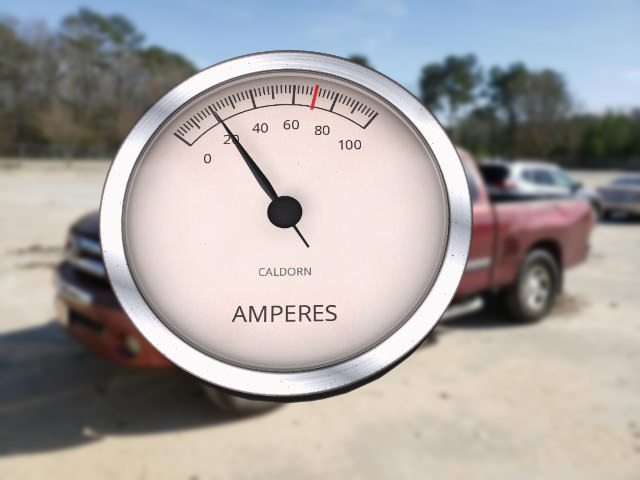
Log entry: 20 A
